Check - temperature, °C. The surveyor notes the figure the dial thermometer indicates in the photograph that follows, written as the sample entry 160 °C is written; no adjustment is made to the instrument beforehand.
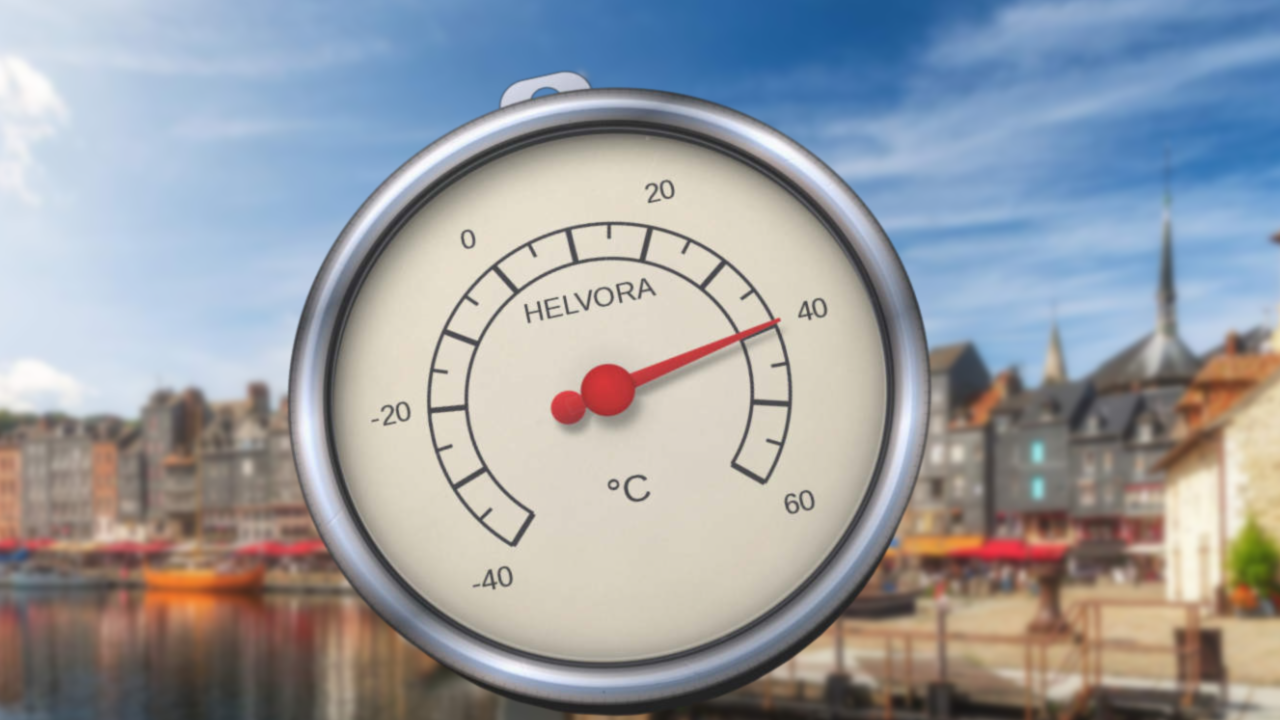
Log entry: 40 °C
